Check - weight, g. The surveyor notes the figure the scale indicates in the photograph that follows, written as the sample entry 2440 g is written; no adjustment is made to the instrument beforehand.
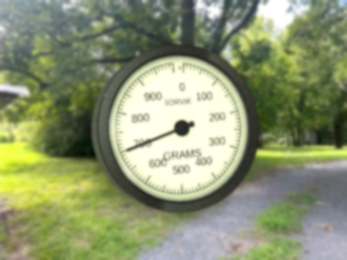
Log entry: 700 g
